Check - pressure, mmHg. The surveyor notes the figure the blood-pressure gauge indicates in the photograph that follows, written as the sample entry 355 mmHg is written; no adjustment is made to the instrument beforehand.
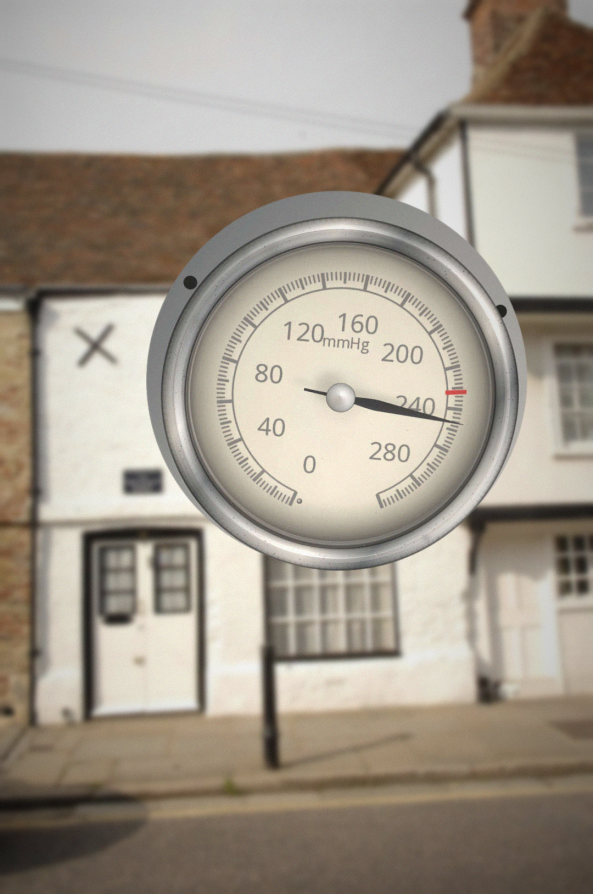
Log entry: 246 mmHg
